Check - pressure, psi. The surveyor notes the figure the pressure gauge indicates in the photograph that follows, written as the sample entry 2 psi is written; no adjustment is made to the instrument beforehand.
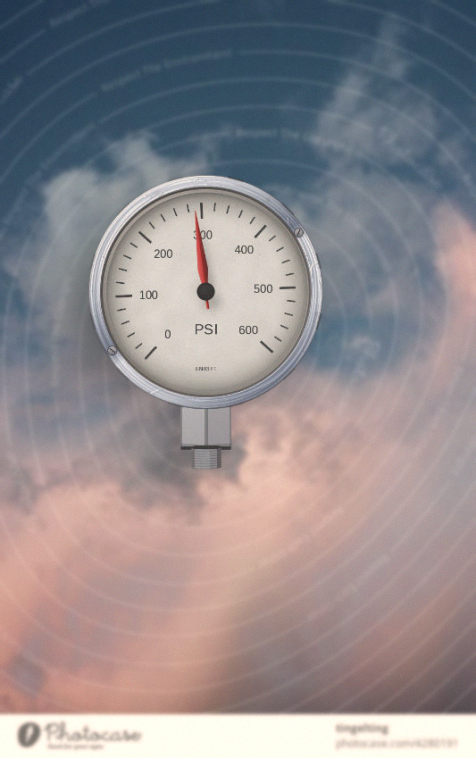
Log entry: 290 psi
